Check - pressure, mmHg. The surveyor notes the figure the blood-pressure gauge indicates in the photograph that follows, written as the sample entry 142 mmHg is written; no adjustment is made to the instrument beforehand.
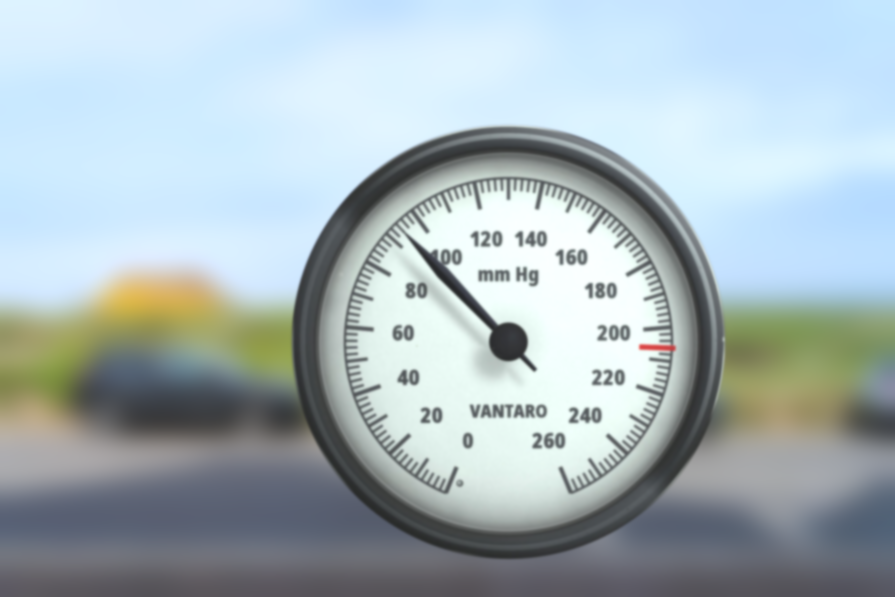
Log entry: 94 mmHg
